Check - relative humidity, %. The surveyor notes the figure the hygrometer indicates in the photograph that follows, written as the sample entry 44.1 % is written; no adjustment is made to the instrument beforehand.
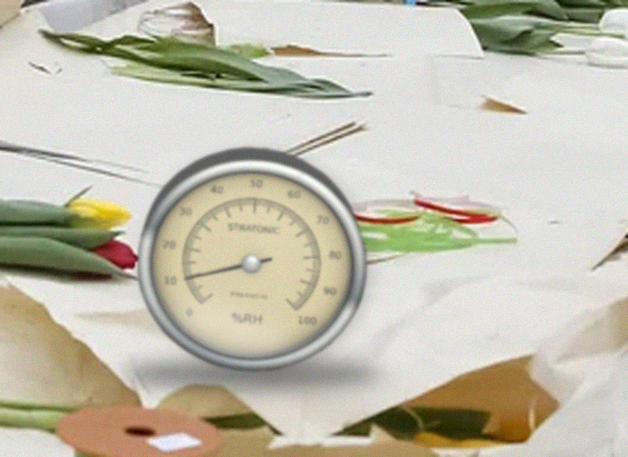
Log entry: 10 %
